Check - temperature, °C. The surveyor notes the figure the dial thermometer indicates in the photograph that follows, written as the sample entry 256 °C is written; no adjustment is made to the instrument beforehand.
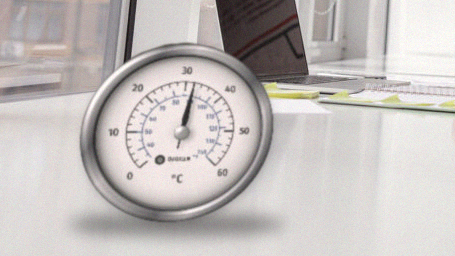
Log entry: 32 °C
